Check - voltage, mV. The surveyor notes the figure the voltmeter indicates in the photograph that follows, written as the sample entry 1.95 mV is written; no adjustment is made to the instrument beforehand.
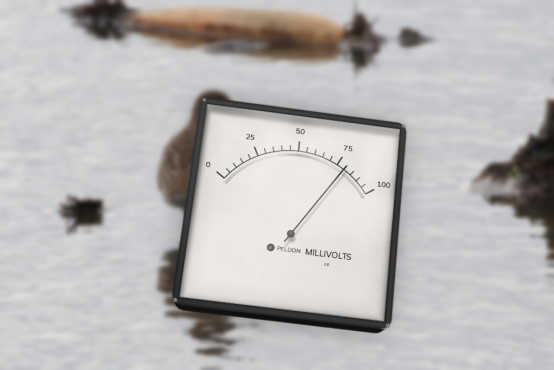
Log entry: 80 mV
